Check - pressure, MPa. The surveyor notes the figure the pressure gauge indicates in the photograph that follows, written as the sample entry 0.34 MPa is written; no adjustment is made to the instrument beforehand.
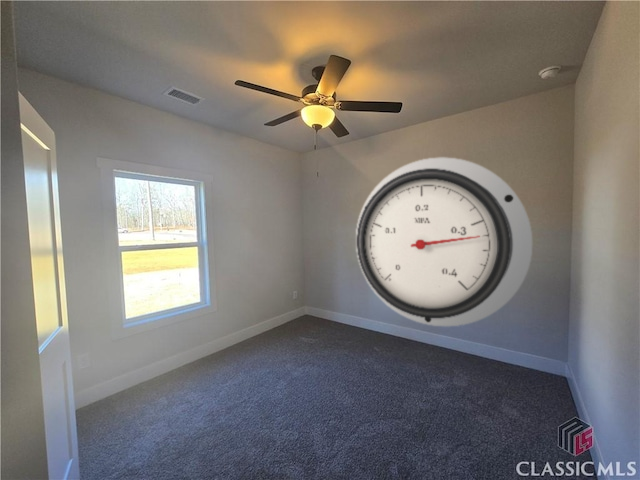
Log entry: 0.32 MPa
